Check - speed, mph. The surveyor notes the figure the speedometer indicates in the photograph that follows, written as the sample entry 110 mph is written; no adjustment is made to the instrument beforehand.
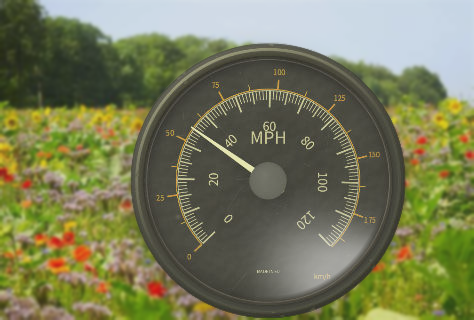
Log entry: 35 mph
